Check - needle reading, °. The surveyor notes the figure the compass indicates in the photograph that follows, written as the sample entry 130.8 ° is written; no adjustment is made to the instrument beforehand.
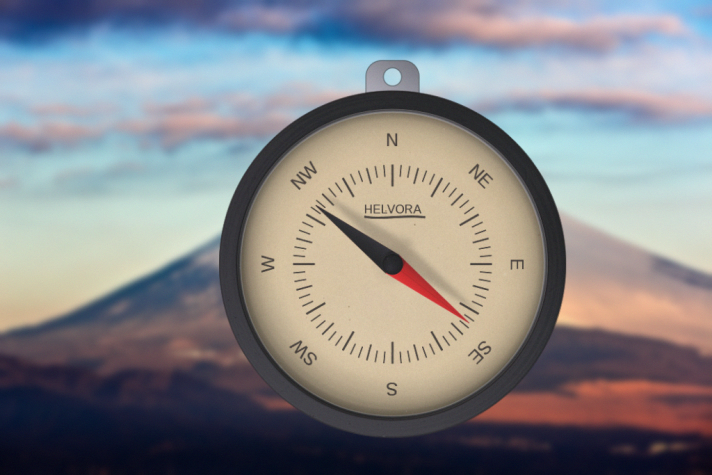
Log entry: 127.5 °
